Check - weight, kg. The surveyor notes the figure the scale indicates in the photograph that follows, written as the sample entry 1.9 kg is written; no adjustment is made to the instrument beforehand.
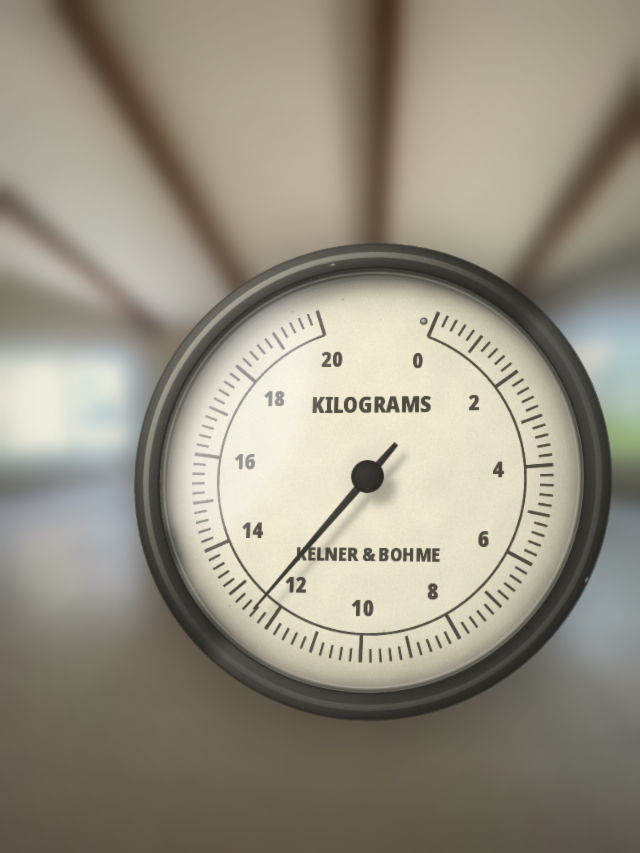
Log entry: 12.4 kg
